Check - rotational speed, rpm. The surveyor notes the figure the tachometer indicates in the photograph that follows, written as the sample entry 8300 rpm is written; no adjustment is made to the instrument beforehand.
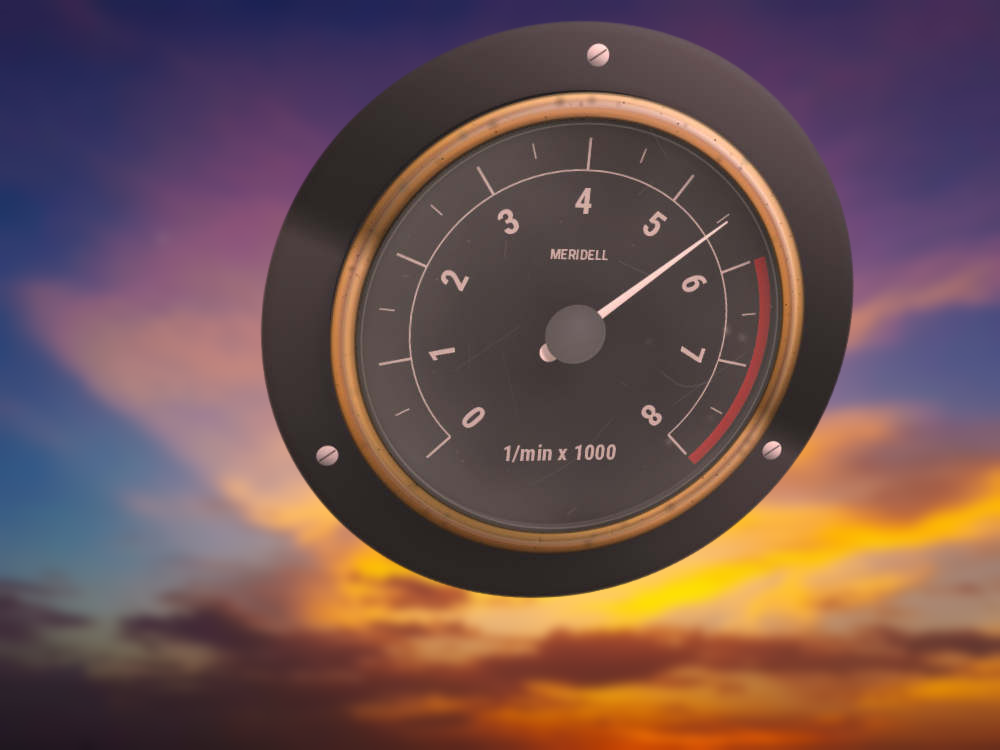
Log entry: 5500 rpm
